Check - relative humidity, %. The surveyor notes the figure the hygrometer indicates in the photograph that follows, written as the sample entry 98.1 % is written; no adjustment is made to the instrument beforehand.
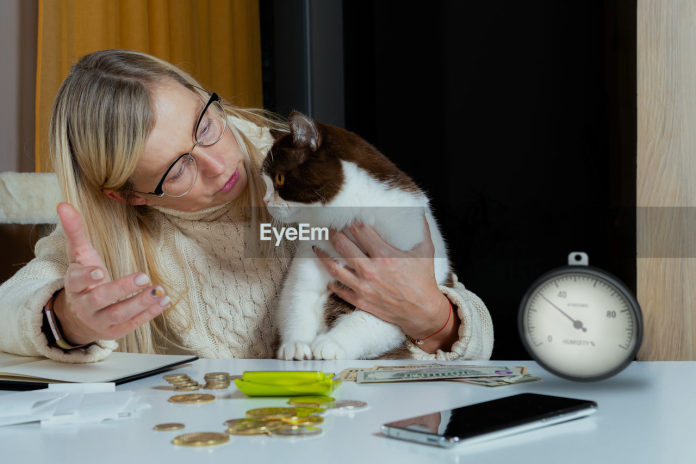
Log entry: 30 %
